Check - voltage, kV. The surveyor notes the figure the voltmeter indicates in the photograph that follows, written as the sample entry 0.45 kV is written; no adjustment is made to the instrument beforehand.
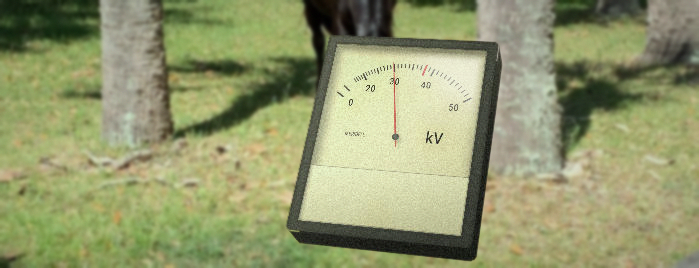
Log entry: 30 kV
